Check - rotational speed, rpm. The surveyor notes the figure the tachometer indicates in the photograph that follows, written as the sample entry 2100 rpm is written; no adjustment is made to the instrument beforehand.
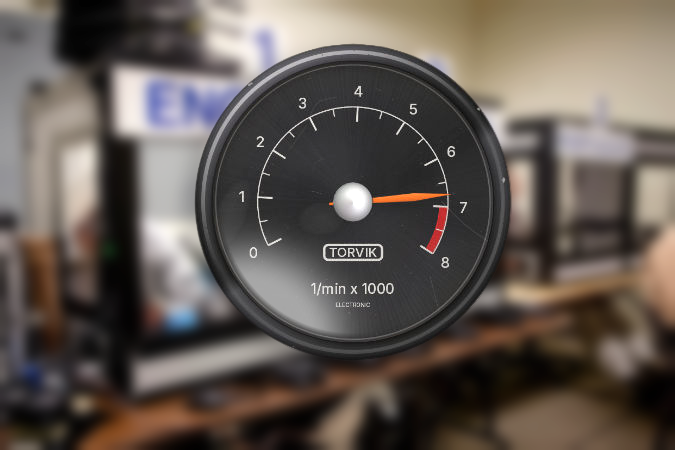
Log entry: 6750 rpm
